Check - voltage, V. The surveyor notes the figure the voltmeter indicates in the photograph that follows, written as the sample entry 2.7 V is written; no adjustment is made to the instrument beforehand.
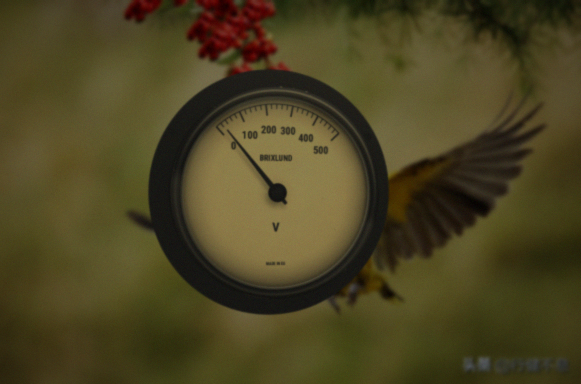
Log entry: 20 V
